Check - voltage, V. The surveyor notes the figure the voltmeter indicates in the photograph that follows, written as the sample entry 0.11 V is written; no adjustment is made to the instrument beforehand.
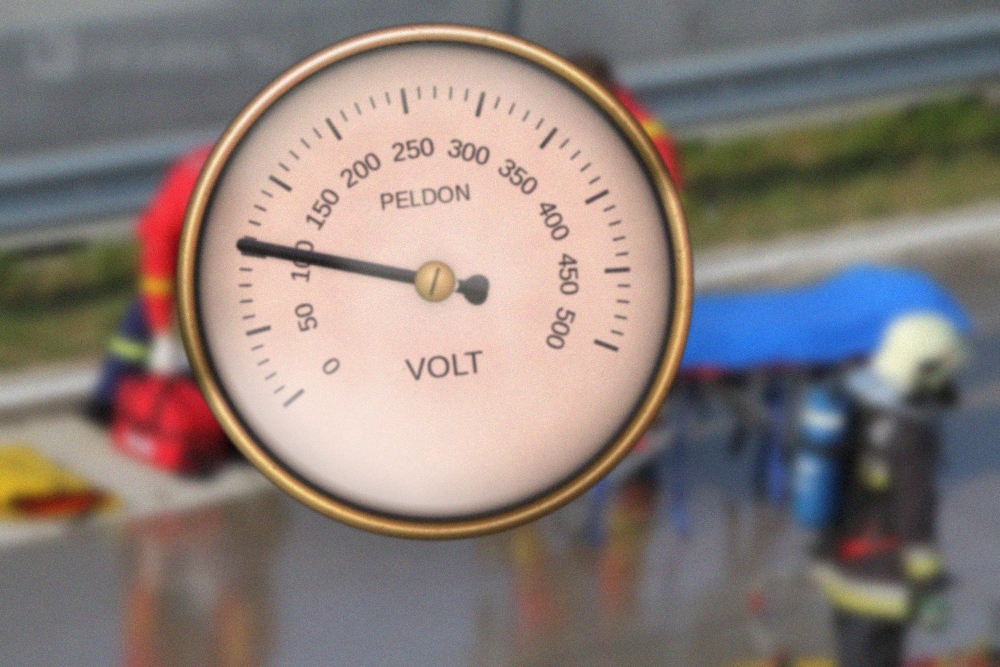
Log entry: 105 V
